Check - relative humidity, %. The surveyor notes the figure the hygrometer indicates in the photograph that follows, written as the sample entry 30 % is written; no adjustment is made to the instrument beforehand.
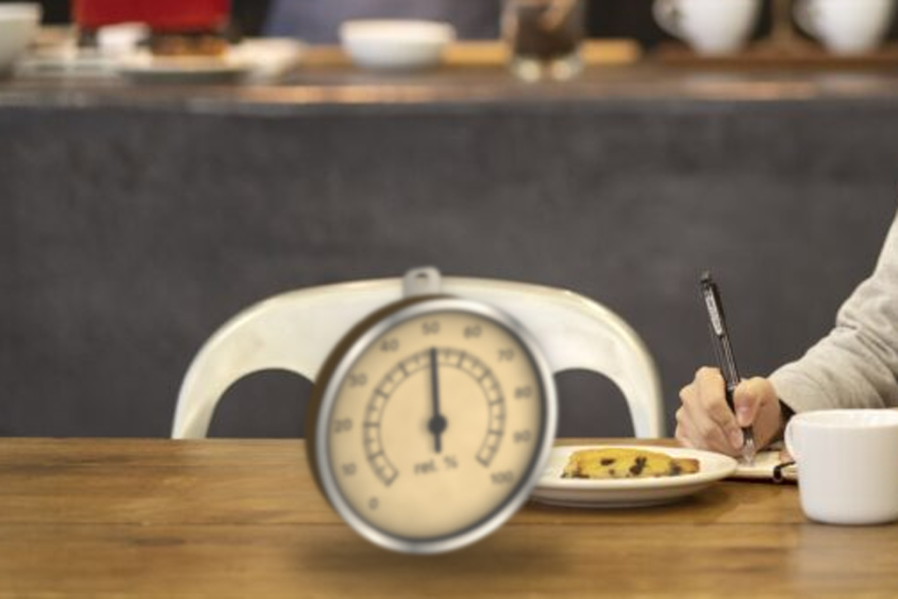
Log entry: 50 %
